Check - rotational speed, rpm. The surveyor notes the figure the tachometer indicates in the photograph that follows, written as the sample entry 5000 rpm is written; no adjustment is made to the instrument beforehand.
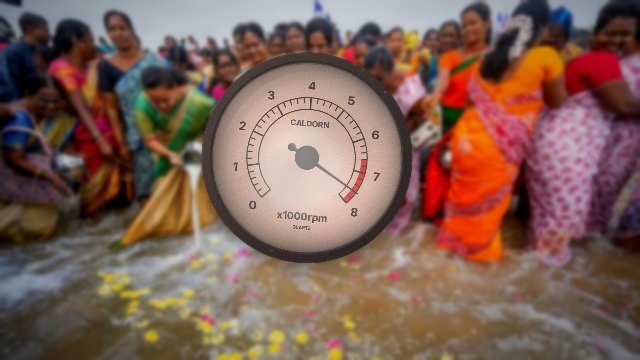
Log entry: 7600 rpm
